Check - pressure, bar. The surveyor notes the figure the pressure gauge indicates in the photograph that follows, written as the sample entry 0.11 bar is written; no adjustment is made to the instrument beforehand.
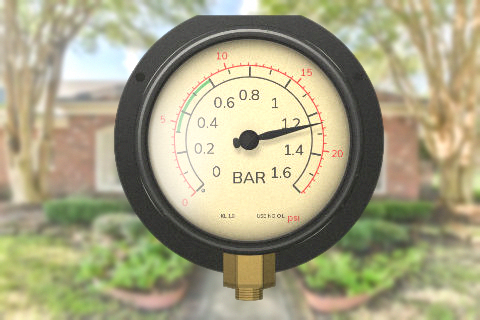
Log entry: 1.25 bar
